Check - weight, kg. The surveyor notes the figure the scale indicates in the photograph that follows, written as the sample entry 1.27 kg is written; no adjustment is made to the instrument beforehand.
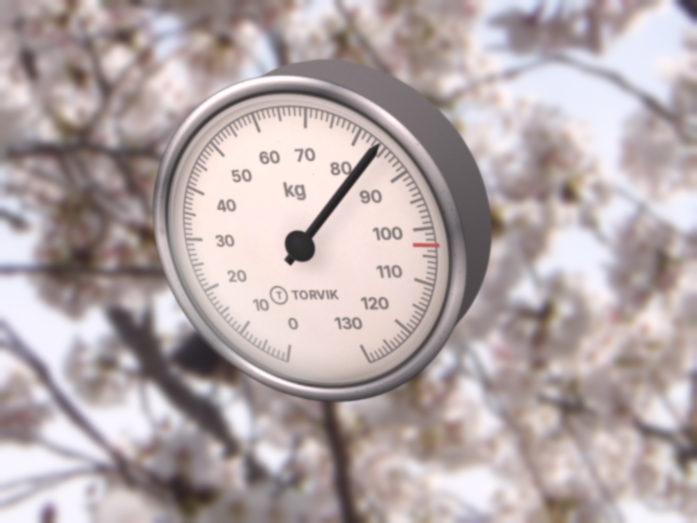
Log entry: 84 kg
